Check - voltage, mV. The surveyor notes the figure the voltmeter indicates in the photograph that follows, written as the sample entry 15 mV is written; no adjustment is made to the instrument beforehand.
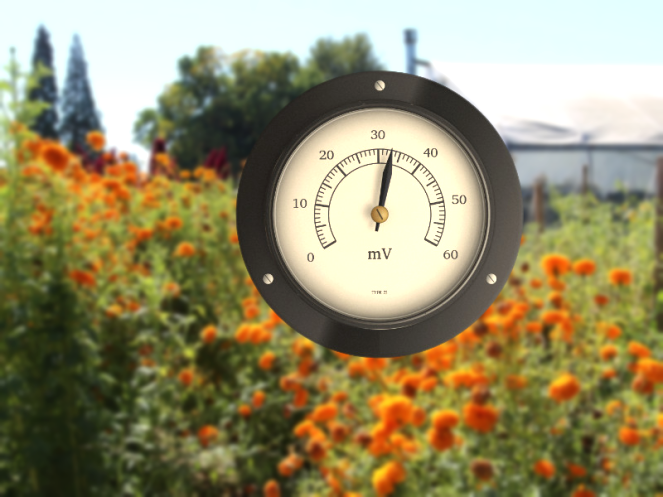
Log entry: 33 mV
